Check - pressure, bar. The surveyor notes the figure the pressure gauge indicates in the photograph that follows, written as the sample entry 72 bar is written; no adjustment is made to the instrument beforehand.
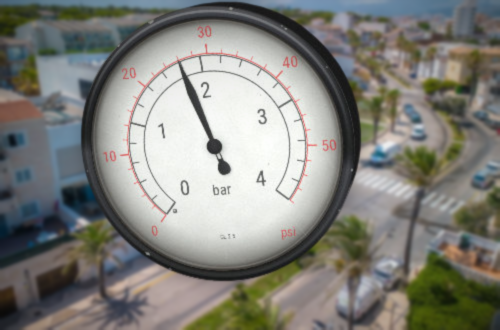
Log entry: 1.8 bar
